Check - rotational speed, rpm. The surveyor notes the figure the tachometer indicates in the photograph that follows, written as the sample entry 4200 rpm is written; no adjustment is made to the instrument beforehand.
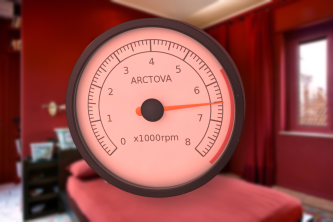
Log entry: 6500 rpm
